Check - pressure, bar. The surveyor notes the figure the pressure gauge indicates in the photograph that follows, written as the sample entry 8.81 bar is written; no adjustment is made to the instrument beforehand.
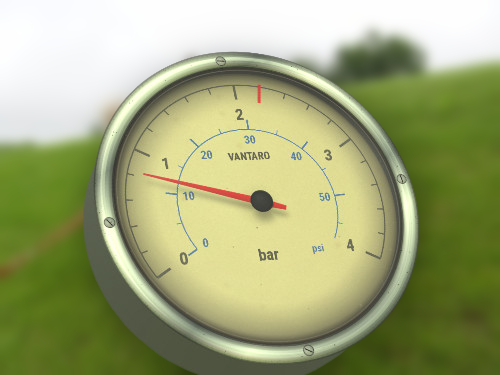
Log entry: 0.8 bar
